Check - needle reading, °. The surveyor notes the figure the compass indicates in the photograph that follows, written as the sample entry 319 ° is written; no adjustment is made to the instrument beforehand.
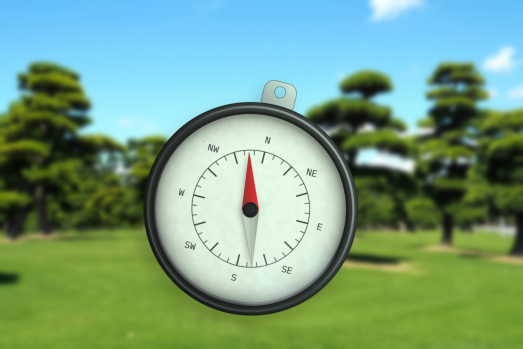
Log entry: 345 °
